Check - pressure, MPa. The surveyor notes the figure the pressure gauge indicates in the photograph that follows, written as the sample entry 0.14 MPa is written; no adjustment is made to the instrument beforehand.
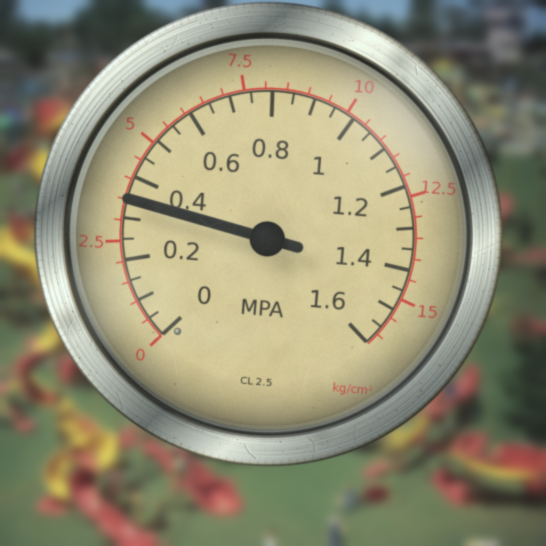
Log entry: 0.35 MPa
